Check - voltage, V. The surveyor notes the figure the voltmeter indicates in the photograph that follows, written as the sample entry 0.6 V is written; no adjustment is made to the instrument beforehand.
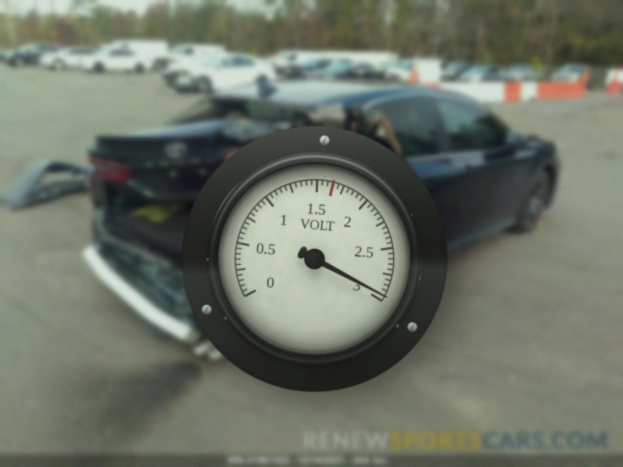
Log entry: 2.95 V
